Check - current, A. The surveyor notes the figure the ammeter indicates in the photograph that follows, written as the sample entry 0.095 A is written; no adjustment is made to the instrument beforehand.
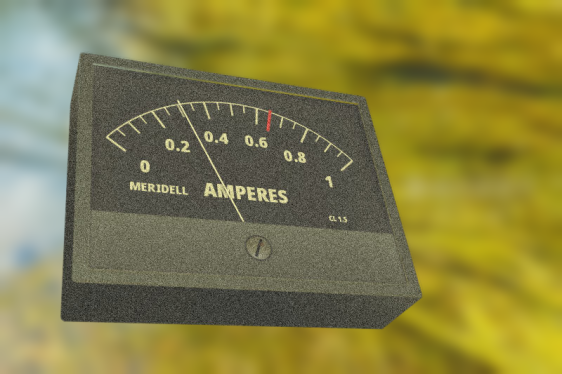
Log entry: 0.3 A
